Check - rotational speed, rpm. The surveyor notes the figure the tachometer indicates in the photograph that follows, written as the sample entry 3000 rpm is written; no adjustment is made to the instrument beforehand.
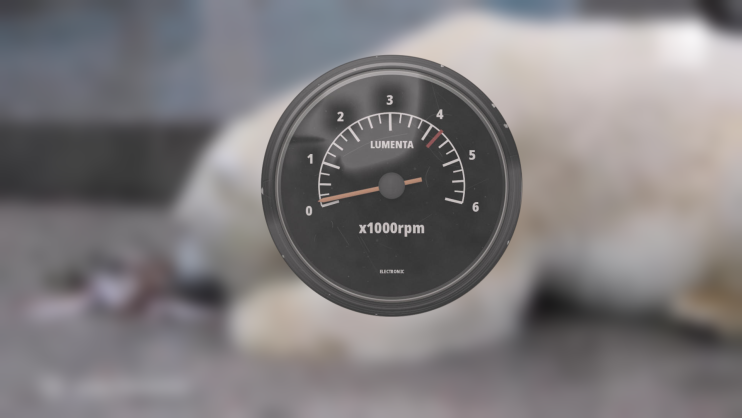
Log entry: 125 rpm
